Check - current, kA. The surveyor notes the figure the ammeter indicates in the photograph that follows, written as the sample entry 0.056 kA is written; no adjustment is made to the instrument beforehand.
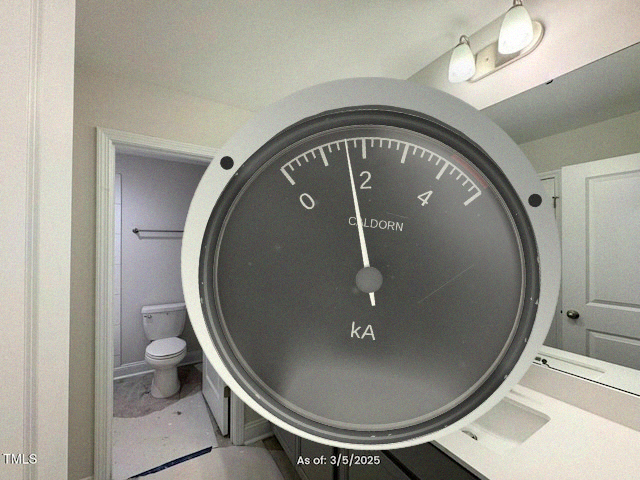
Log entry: 1.6 kA
